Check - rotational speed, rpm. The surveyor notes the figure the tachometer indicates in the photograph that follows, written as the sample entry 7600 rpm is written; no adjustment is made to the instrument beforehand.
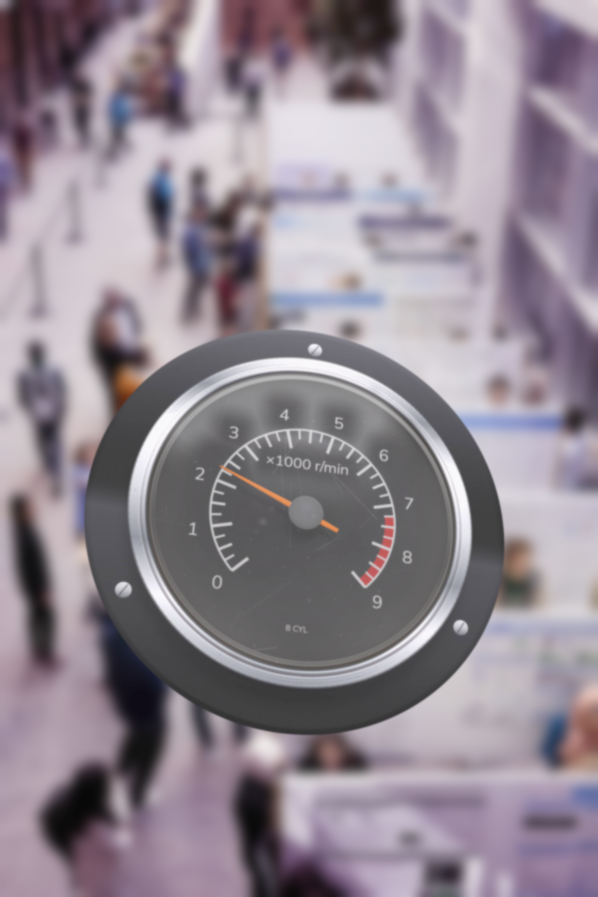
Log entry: 2250 rpm
